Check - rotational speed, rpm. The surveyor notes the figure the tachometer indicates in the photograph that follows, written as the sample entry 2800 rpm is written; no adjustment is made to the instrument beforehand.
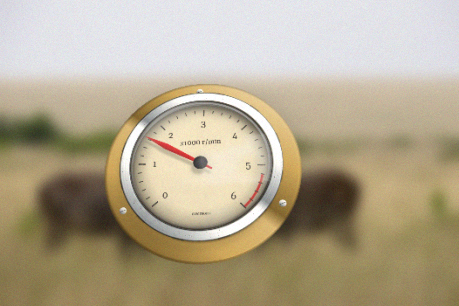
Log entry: 1600 rpm
